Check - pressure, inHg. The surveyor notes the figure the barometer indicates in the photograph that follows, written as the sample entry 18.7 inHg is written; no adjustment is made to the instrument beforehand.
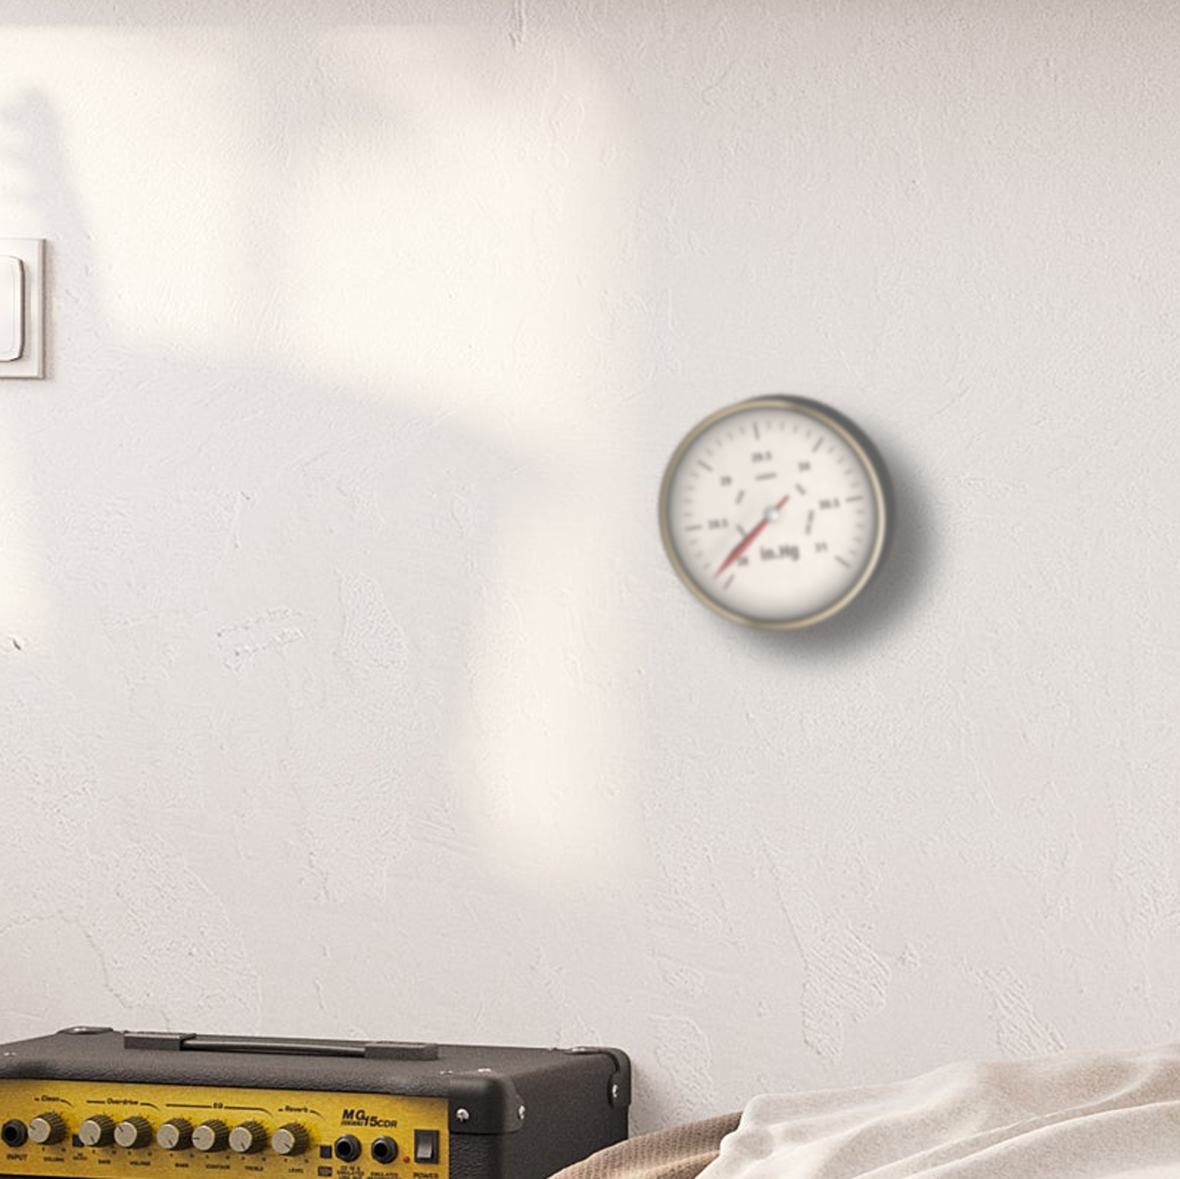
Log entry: 28.1 inHg
